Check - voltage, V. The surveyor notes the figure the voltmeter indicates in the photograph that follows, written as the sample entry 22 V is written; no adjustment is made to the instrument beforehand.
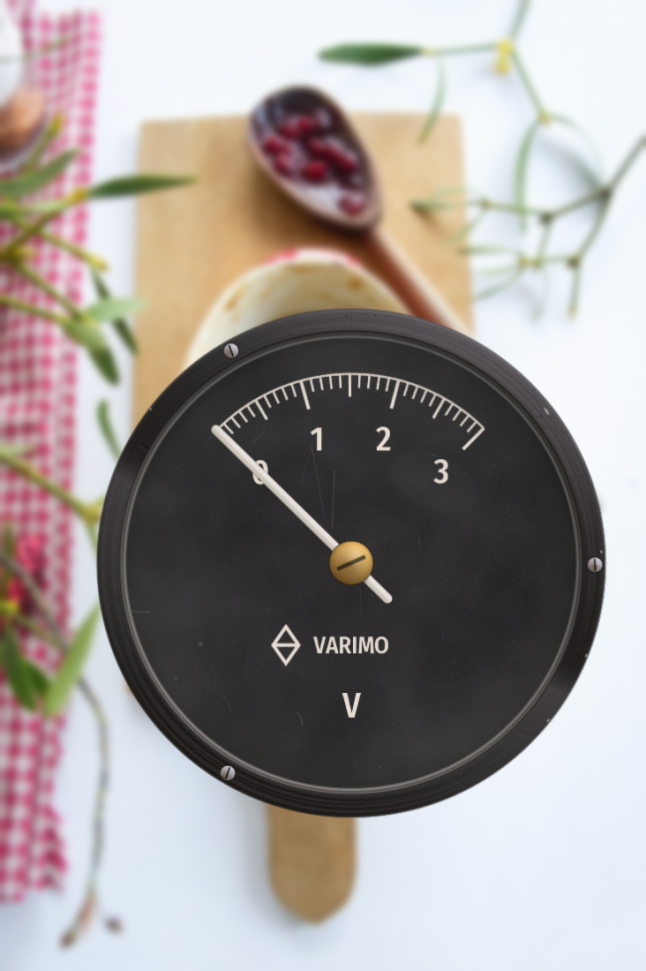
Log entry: 0 V
